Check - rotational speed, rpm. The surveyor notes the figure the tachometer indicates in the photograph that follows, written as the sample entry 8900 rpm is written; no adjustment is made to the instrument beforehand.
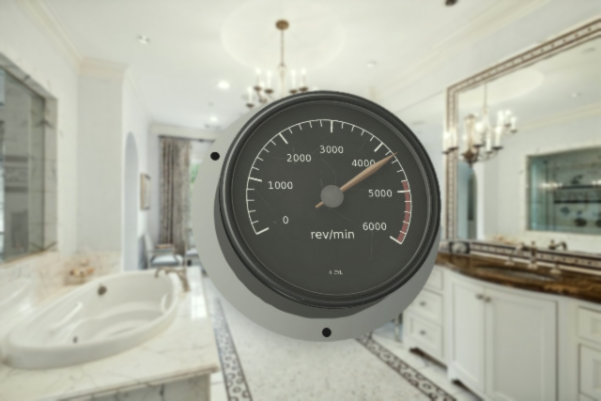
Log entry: 4300 rpm
